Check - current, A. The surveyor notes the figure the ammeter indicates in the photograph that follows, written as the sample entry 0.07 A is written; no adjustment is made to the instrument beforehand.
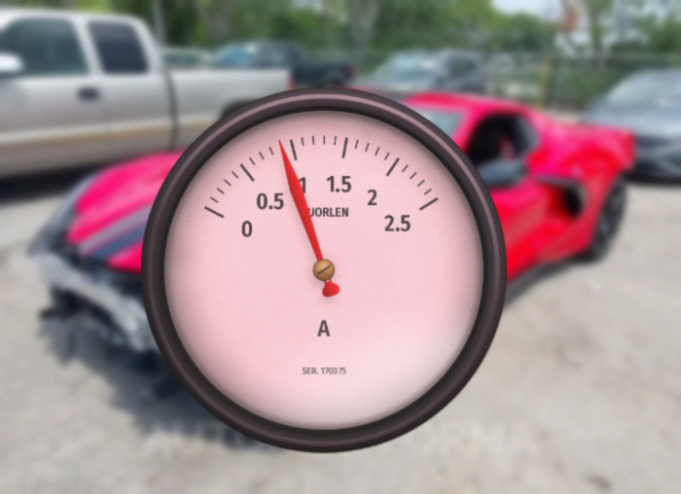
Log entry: 0.9 A
